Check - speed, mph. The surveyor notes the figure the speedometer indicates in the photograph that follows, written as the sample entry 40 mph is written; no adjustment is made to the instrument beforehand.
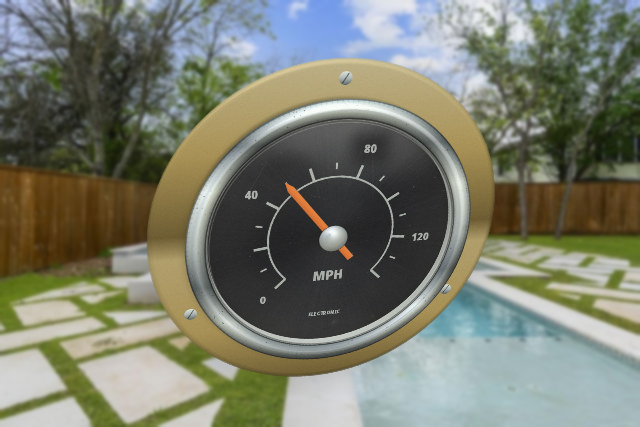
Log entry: 50 mph
